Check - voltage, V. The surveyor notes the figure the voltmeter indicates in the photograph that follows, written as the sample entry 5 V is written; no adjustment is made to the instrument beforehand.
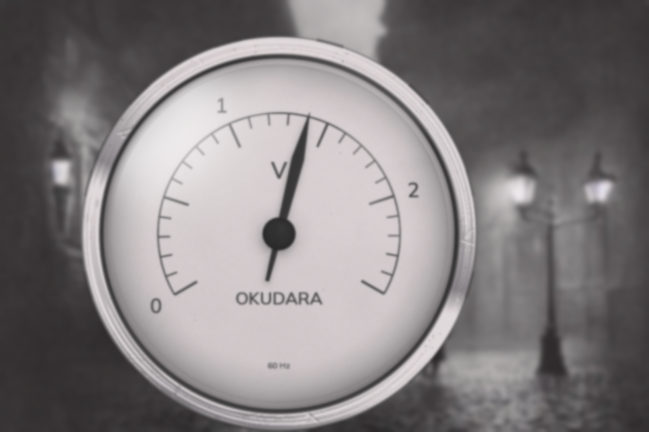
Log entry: 1.4 V
